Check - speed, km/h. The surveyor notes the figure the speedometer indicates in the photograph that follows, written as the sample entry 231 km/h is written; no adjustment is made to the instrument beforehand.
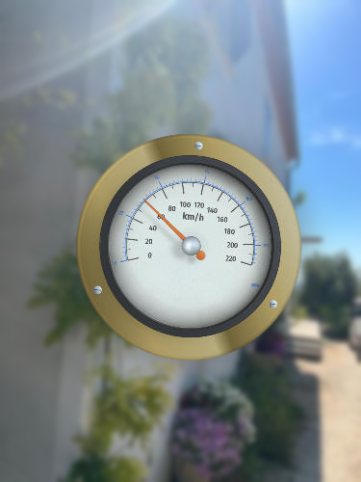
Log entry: 60 km/h
